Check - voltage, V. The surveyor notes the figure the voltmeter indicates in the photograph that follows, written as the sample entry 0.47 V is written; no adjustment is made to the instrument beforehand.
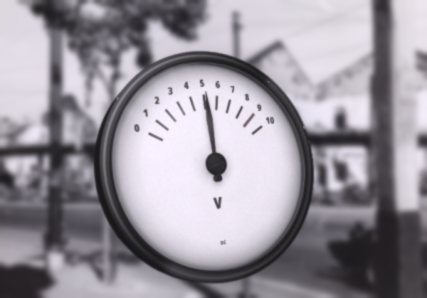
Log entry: 5 V
